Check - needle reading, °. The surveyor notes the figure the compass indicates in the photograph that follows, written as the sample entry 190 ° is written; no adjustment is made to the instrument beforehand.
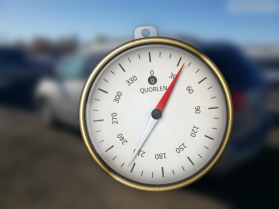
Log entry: 35 °
